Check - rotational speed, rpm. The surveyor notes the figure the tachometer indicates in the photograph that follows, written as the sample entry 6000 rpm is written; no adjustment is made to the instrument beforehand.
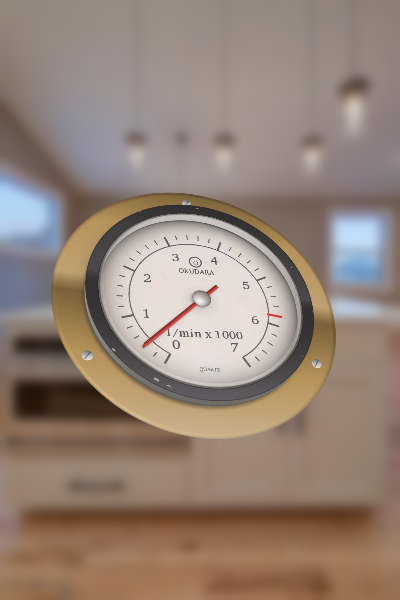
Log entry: 400 rpm
